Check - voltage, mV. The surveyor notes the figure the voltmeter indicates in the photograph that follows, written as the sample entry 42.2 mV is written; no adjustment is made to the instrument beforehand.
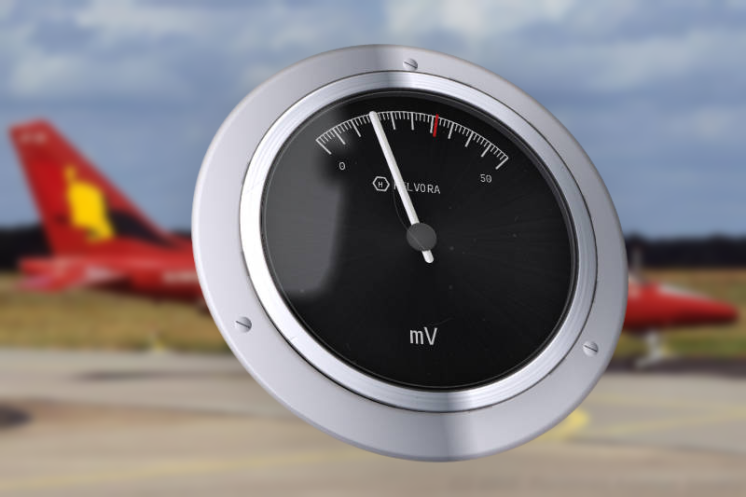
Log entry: 15 mV
